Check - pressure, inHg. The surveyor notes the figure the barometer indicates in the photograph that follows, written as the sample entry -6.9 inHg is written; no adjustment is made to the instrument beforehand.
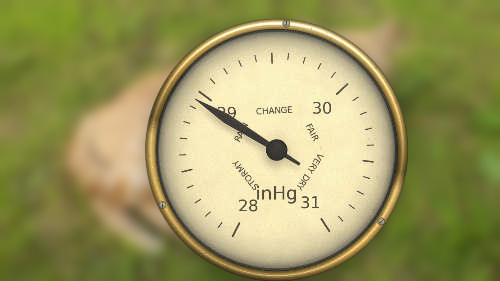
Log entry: 28.95 inHg
